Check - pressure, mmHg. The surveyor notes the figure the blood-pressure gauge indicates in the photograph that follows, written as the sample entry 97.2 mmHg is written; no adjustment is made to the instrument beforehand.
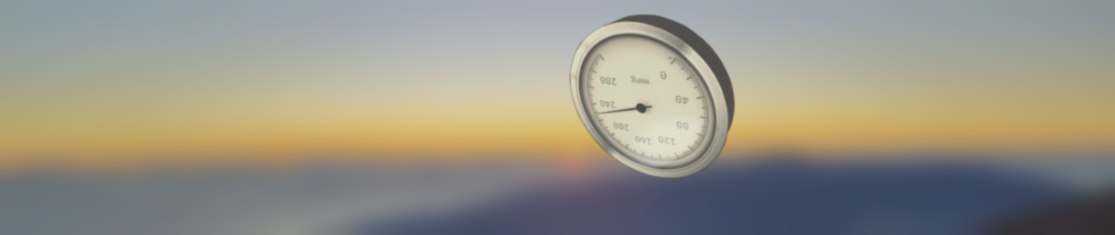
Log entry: 230 mmHg
